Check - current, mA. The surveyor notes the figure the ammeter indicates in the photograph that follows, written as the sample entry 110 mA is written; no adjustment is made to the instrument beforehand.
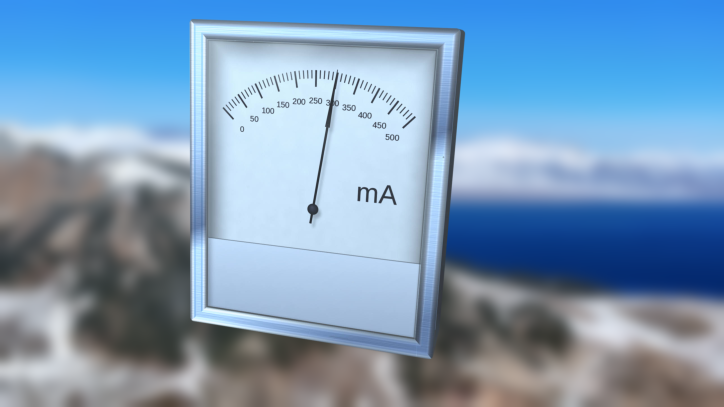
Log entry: 300 mA
